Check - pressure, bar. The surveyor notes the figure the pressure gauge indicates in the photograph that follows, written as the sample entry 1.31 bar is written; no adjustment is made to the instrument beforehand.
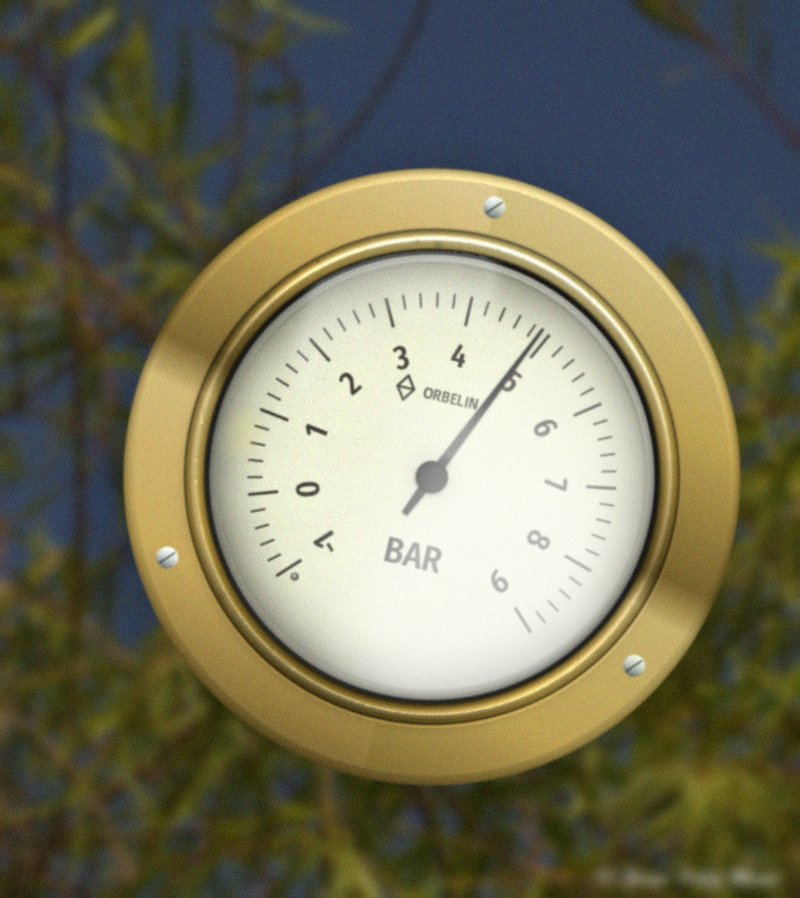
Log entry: 4.9 bar
